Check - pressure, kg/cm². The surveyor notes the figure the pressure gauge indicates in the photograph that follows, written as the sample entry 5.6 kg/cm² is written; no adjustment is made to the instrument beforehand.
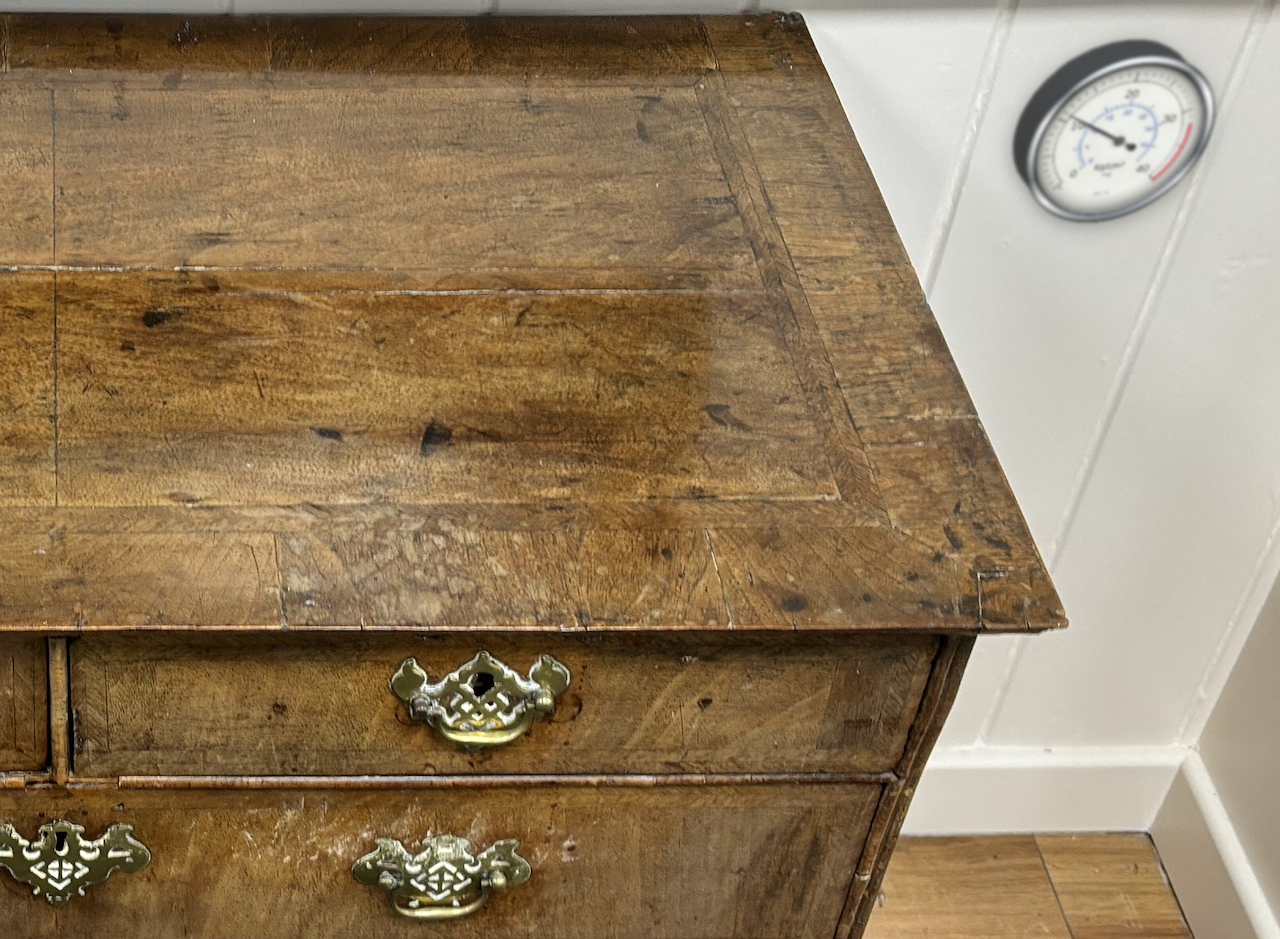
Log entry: 11 kg/cm²
